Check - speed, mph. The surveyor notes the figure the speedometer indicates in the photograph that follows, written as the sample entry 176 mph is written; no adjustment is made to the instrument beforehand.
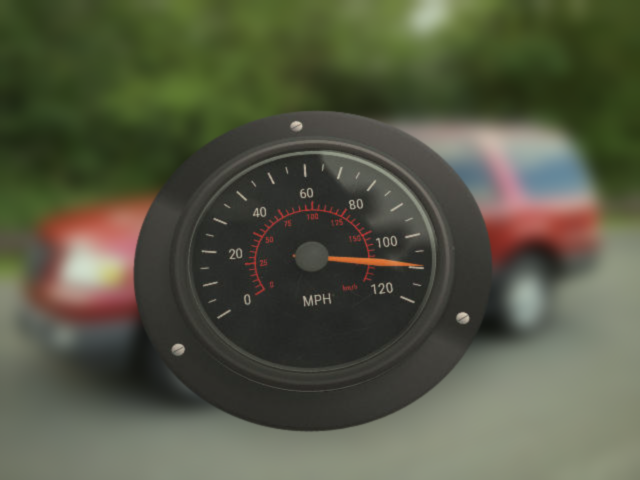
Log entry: 110 mph
